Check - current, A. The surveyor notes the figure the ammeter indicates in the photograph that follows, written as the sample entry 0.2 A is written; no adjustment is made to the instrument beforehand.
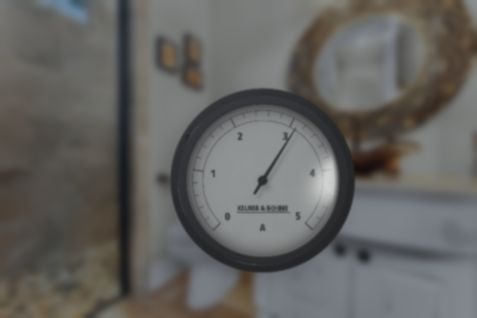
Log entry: 3.1 A
